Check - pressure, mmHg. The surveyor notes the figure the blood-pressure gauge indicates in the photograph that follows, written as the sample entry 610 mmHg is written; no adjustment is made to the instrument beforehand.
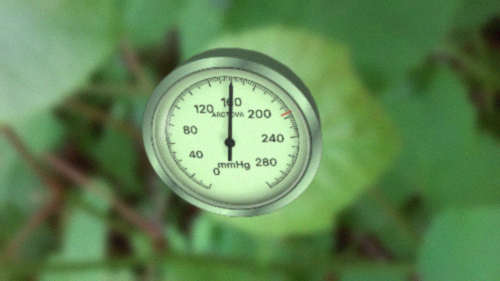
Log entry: 160 mmHg
